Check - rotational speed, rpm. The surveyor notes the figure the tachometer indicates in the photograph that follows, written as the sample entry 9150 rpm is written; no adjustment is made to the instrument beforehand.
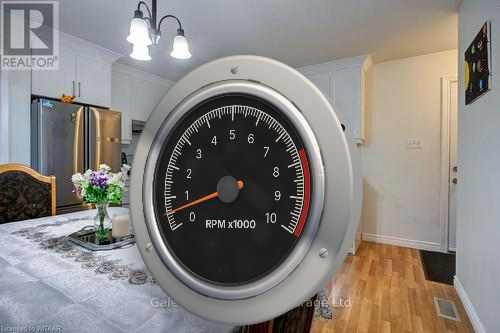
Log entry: 500 rpm
